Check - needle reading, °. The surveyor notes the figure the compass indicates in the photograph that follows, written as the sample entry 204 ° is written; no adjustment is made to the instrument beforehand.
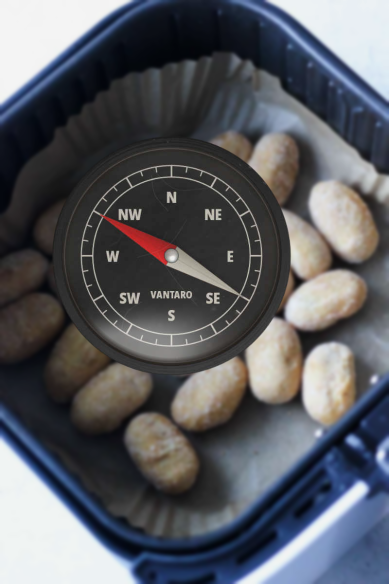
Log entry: 300 °
